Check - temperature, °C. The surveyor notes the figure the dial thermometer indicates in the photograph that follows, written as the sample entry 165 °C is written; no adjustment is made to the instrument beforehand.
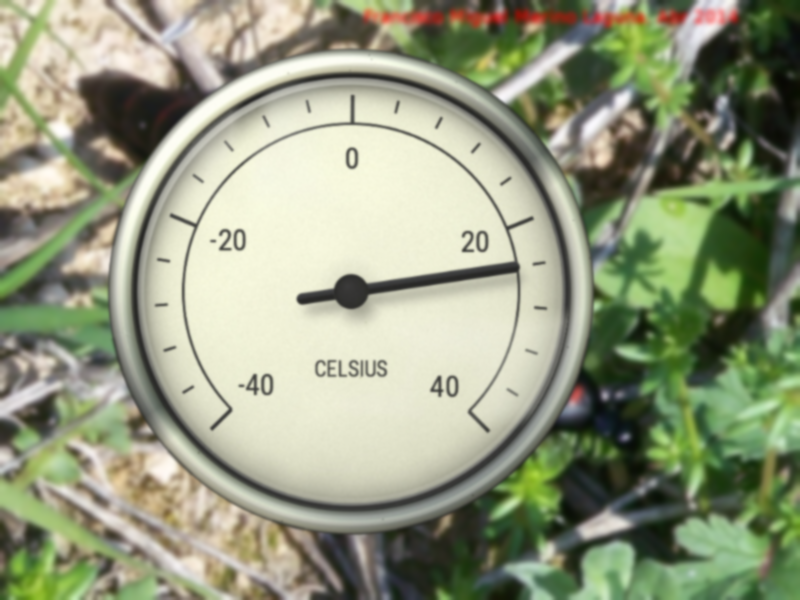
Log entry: 24 °C
